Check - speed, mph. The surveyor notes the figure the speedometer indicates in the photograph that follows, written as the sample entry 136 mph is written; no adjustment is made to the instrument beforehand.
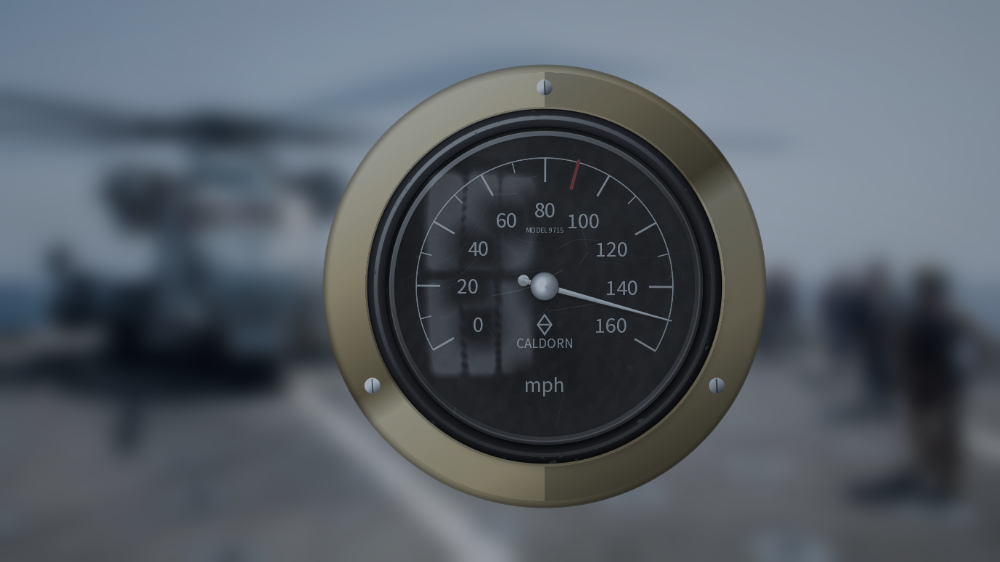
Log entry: 150 mph
